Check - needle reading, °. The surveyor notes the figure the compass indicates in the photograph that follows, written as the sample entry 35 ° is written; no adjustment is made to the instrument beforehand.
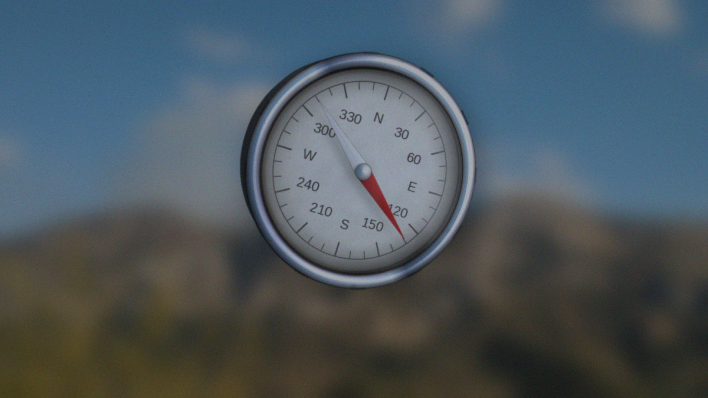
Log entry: 130 °
